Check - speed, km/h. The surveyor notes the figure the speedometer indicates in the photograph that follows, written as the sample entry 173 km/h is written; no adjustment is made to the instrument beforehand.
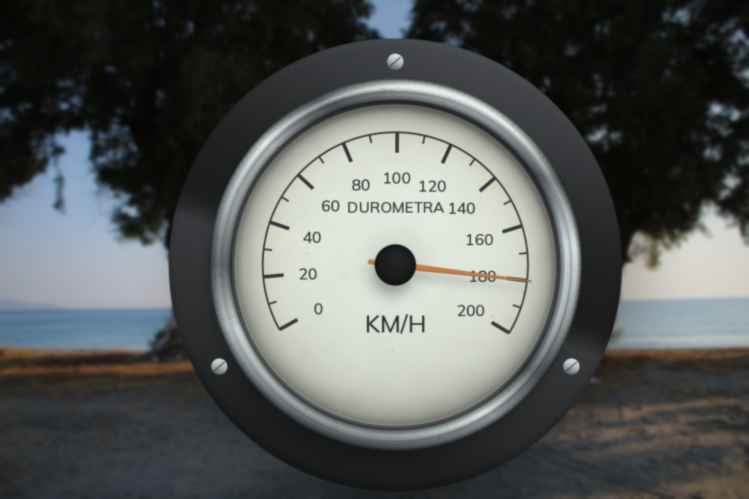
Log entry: 180 km/h
